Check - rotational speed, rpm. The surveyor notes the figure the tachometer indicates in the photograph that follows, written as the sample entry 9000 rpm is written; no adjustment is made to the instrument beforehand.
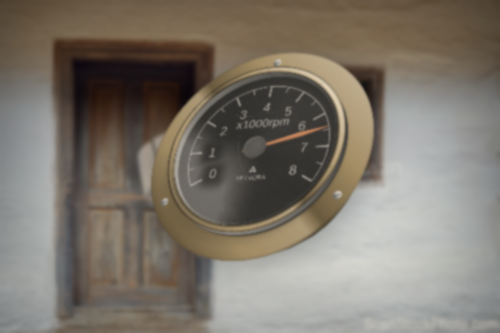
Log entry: 6500 rpm
